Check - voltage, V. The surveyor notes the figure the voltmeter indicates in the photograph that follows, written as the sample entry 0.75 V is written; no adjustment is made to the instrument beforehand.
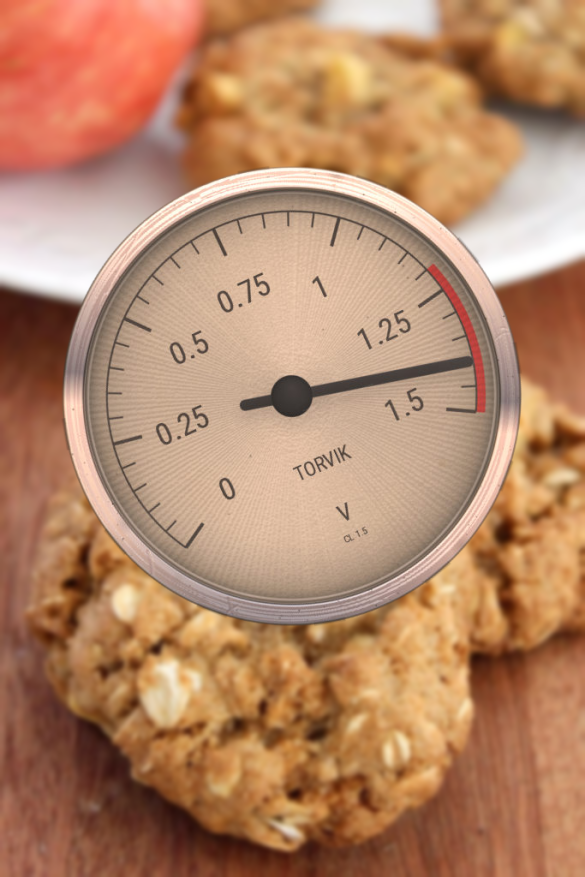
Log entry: 1.4 V
